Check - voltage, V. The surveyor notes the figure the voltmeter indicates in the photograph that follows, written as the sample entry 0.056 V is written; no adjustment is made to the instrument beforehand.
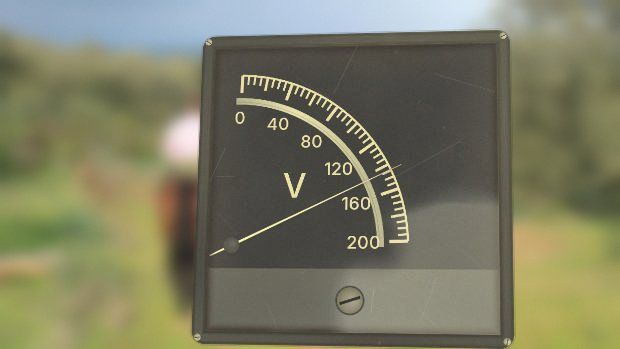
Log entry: 145 V
